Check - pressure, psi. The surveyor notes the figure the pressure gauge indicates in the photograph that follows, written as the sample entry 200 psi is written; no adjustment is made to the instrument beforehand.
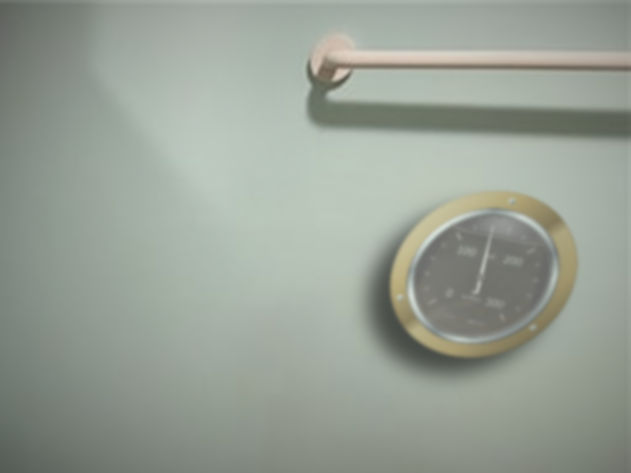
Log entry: 140 psi
